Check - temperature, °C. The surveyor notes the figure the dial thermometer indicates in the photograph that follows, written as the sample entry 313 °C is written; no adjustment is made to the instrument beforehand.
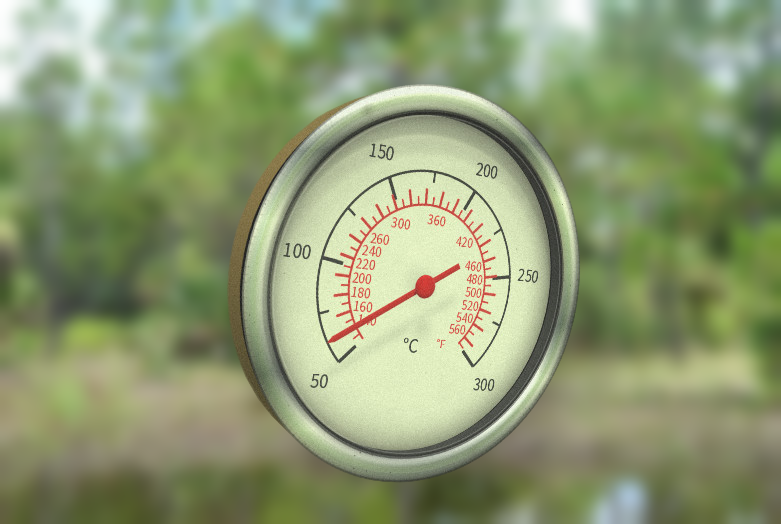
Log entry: 62.5 °C
